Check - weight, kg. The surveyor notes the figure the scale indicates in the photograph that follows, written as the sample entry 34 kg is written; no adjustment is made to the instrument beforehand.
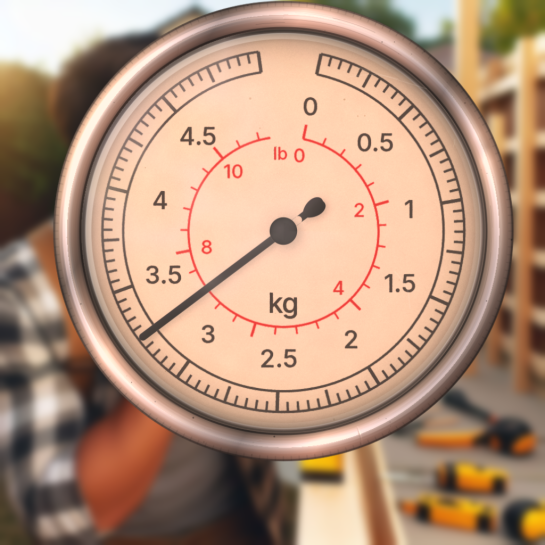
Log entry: 3.25 kg
